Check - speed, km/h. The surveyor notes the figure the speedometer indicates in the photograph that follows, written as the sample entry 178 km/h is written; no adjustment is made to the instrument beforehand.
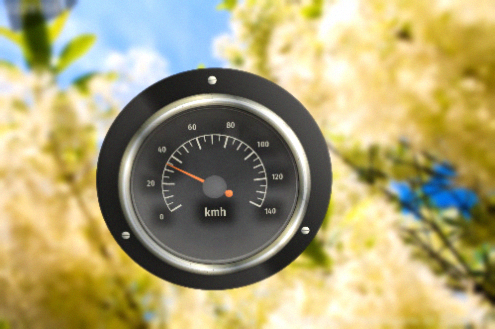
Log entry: 35 km/h
